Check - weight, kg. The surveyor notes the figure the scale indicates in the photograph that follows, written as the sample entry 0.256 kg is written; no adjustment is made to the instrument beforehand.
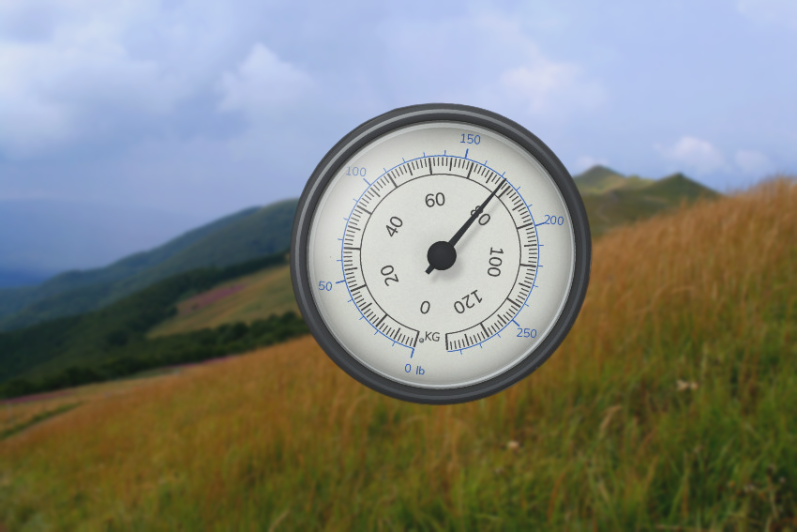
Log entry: 78 kg
